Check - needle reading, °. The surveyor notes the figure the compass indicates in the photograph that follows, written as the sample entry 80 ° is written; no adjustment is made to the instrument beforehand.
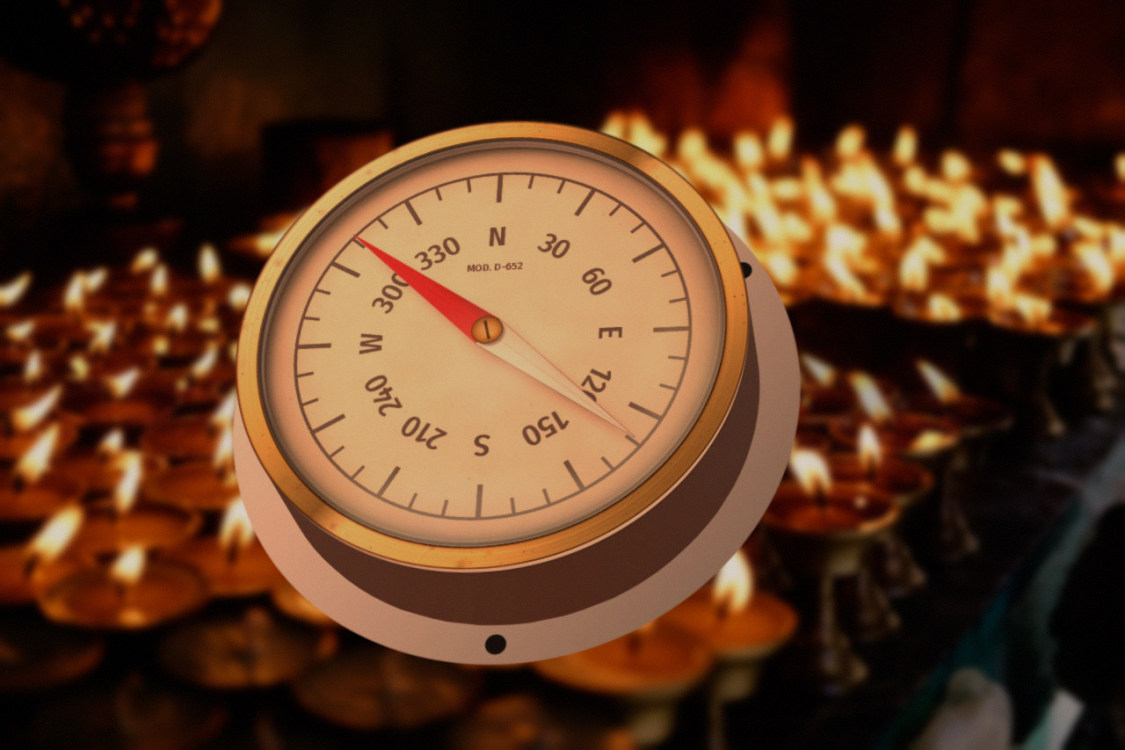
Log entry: 310 °
